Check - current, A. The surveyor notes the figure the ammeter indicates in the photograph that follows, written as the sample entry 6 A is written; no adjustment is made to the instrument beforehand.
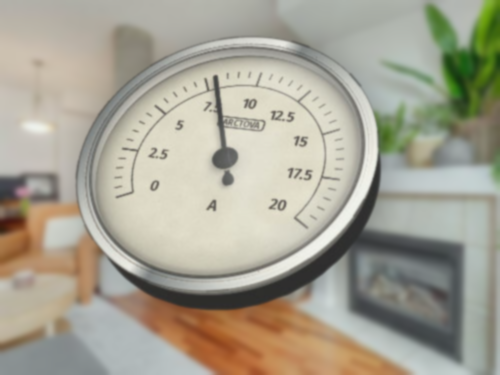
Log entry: 8 A
